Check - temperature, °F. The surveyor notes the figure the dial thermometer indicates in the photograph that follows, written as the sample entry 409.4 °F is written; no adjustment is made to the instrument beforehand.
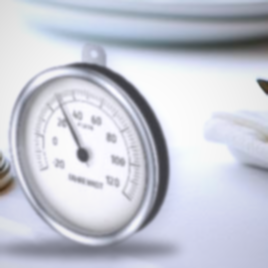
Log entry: 30 °F
